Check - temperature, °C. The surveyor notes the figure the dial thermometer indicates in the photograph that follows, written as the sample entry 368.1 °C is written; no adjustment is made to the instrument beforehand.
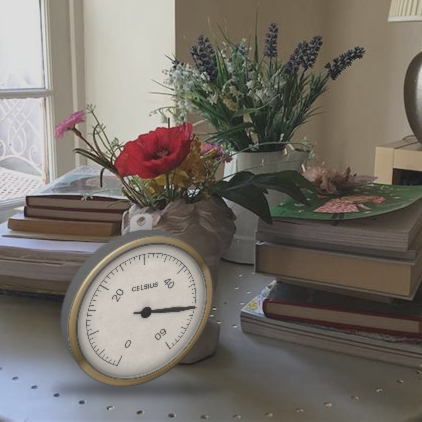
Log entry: 50 °C
